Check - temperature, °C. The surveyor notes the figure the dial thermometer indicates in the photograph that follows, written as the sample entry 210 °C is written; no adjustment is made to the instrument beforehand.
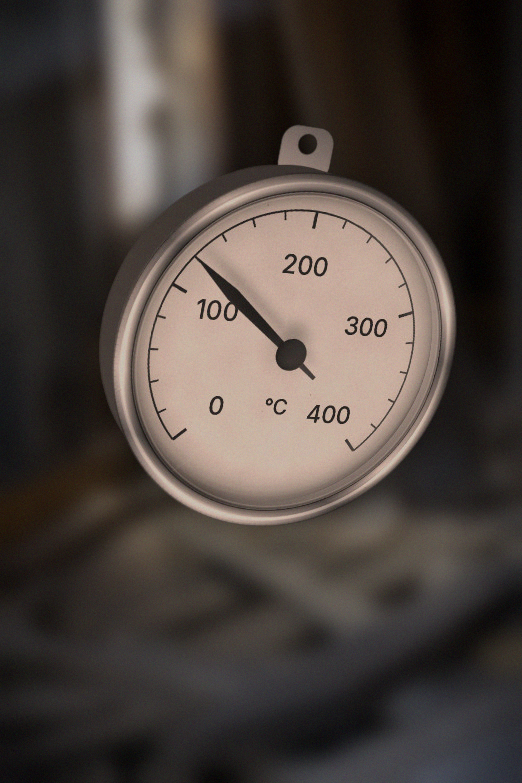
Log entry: 120 °C
